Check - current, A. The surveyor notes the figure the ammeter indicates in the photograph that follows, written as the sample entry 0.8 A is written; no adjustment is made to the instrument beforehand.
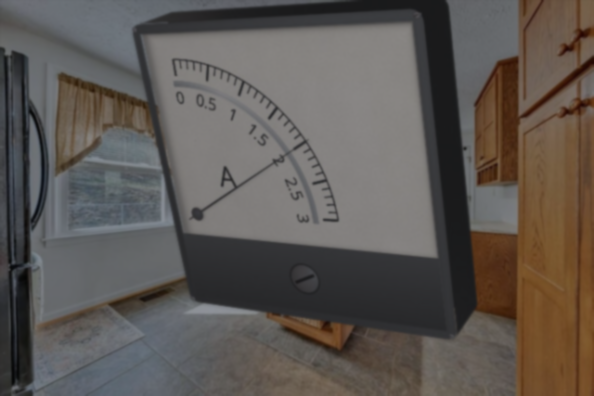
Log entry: 2 A
